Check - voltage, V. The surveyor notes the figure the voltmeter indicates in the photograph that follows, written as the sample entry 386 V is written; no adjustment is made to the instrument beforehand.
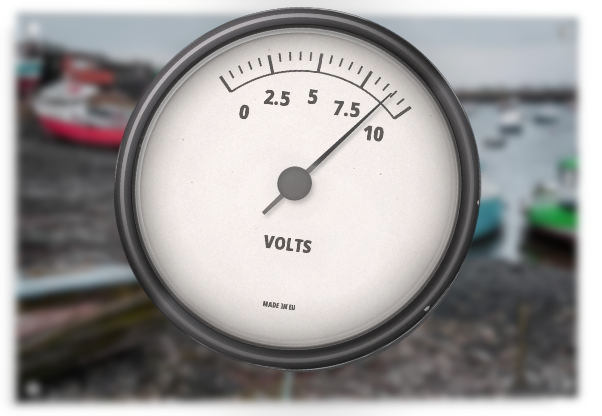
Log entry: 9 V
